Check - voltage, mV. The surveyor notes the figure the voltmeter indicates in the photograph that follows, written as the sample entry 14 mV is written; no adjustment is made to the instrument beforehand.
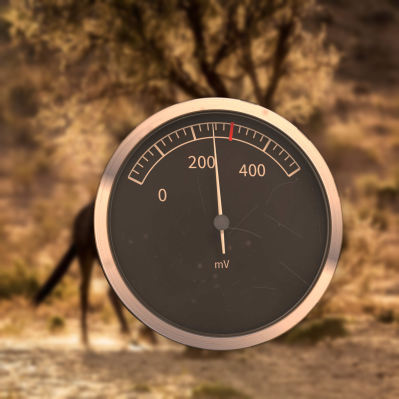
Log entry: 250 mV
